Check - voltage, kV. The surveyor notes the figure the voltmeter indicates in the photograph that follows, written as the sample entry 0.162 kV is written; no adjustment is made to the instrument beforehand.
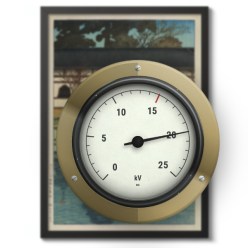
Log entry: 20 kV
